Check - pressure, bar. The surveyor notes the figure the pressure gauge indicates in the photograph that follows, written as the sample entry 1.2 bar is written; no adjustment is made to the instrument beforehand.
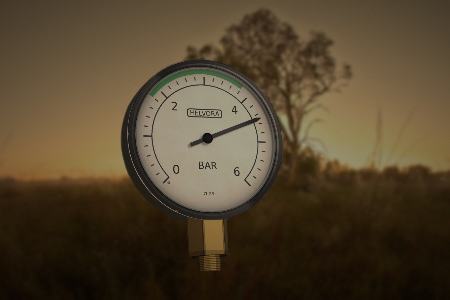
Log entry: 4.5 bar
